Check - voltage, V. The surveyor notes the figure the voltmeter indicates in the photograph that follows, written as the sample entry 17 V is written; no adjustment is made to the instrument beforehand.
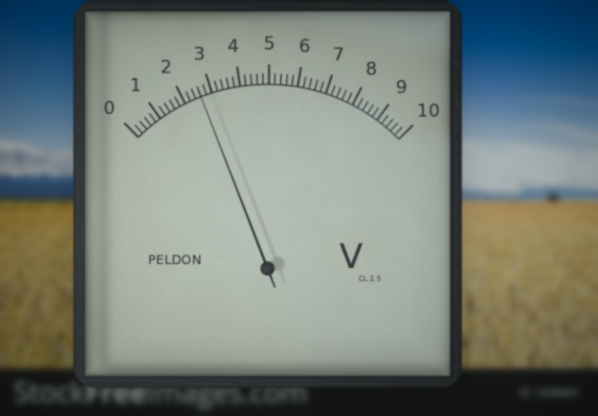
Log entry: 2.6 V
